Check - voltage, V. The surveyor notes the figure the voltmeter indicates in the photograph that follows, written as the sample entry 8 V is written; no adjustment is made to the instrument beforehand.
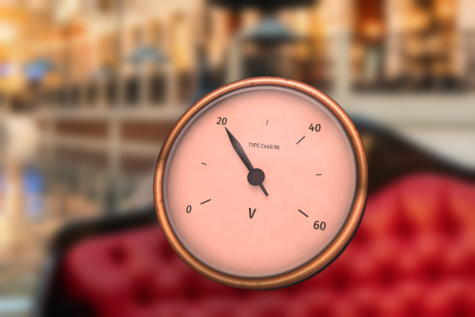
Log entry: 20 V
